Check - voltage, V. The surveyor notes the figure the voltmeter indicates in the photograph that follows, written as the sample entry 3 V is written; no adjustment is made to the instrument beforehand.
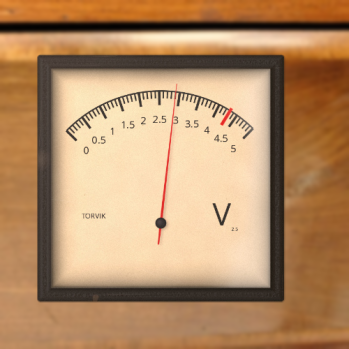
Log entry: 2.9 V
